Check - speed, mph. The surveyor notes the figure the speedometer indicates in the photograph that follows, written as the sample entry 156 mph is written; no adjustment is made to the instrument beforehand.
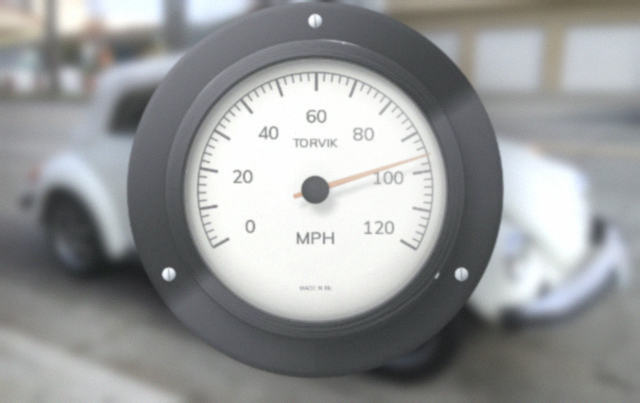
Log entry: 96 mph
